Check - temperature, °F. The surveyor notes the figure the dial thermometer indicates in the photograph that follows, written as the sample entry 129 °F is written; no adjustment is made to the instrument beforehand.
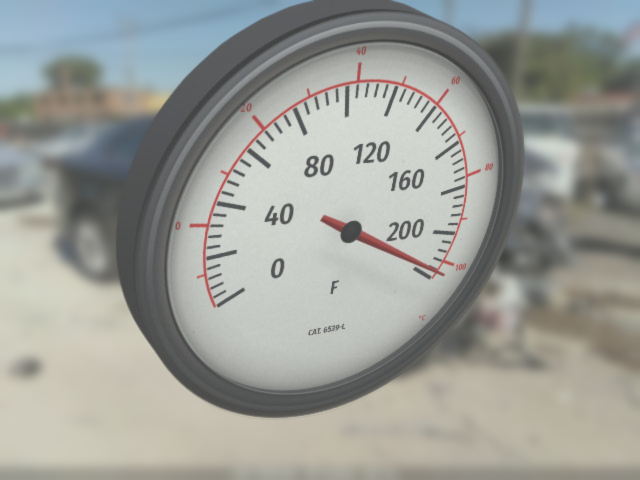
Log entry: 216 °F
